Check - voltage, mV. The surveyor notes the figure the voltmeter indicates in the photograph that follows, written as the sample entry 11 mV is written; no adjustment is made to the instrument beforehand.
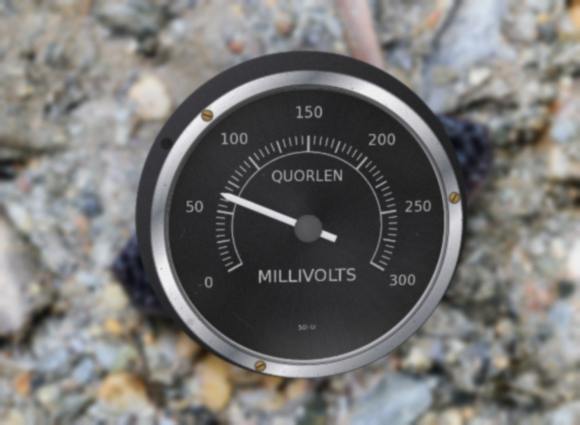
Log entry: 65 mV
